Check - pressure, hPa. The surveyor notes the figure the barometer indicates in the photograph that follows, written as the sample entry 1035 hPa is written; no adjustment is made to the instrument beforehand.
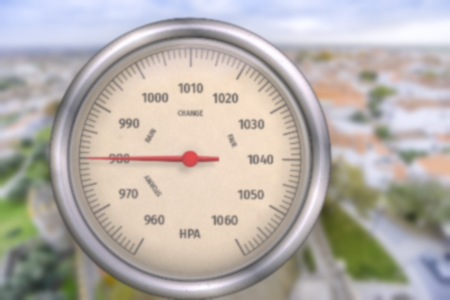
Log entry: 980 hPa
